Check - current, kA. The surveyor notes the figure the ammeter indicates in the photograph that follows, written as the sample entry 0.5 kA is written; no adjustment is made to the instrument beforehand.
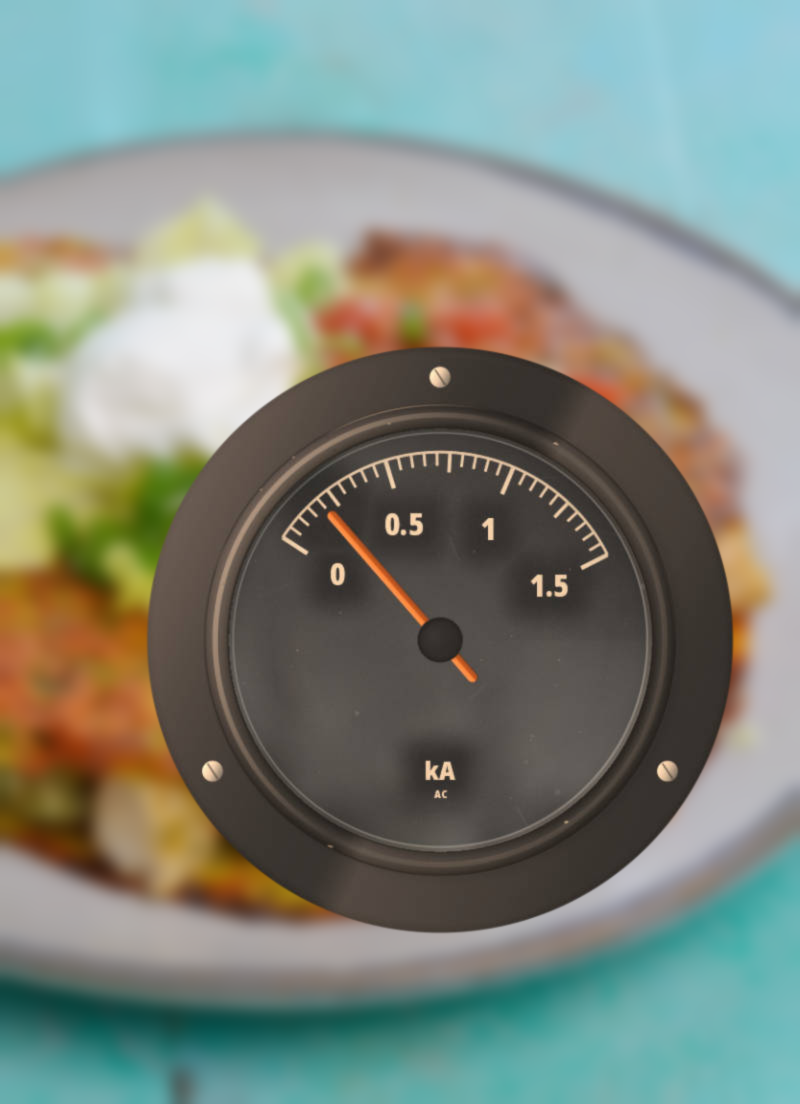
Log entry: 0.2 kA
